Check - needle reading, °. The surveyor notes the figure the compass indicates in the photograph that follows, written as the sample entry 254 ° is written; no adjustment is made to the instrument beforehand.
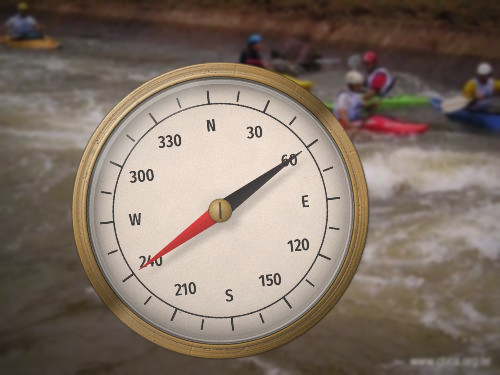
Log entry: 240 °
